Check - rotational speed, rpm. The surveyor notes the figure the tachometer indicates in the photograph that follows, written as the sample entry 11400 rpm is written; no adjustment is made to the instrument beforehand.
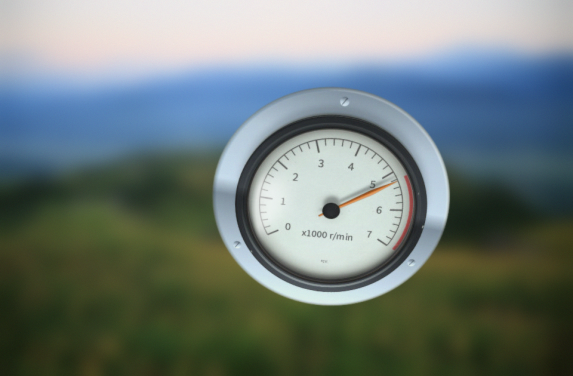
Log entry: 5200 rpm
